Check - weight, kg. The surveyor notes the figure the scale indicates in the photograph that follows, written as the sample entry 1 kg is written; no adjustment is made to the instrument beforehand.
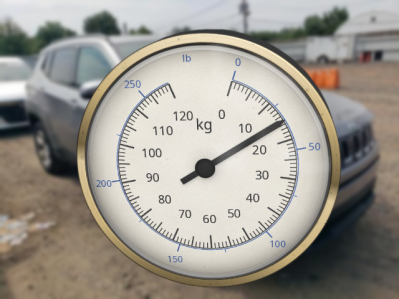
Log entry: 15 kg
